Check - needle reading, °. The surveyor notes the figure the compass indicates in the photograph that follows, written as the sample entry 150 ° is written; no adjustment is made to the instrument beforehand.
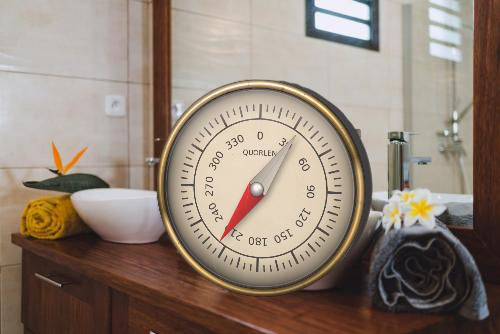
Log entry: 215 °
